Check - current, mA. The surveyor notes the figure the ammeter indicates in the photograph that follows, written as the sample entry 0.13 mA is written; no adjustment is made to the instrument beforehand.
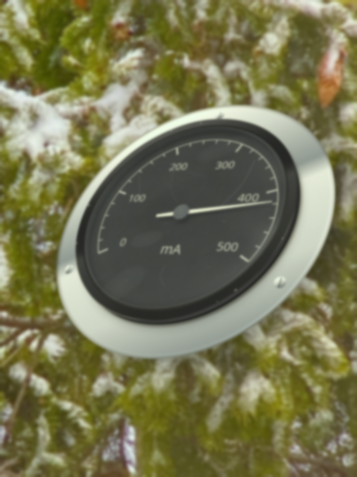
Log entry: 420 mA
